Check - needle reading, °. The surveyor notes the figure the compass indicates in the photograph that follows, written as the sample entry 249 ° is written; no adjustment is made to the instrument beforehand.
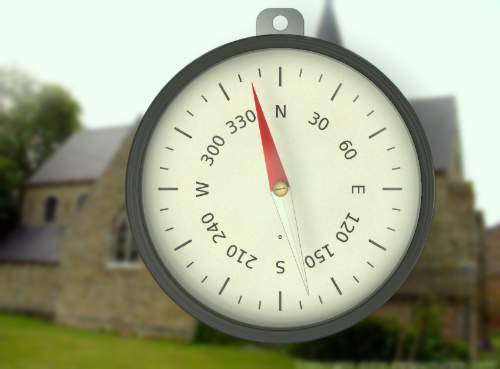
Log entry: 345 °
